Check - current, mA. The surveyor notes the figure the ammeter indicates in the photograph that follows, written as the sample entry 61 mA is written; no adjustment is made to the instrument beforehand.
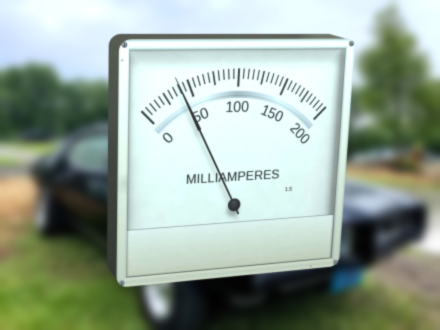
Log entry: 40 mA
